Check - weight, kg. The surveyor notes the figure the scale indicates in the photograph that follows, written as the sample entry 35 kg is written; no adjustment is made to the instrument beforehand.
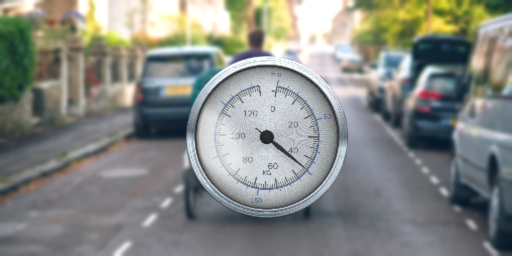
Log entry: 45 kg
